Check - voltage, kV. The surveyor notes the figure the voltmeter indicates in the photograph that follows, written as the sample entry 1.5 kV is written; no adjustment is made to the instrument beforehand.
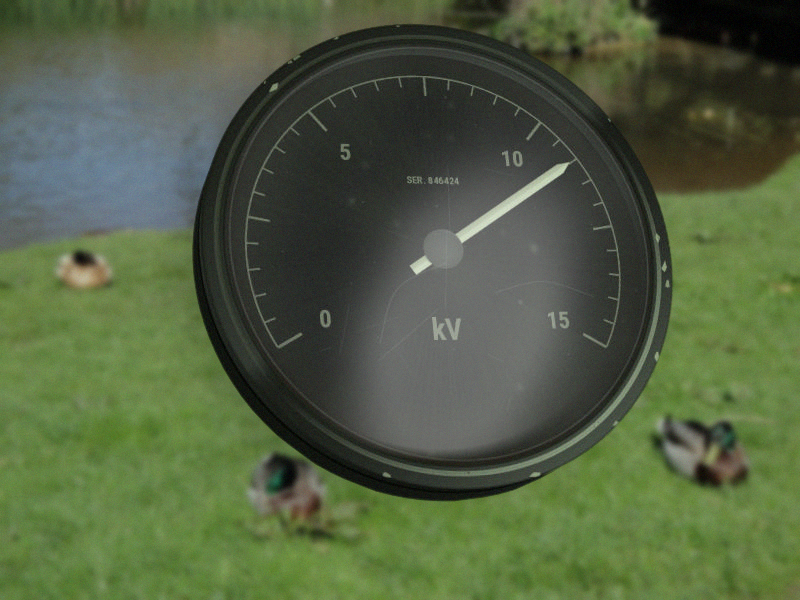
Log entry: 11 kV
